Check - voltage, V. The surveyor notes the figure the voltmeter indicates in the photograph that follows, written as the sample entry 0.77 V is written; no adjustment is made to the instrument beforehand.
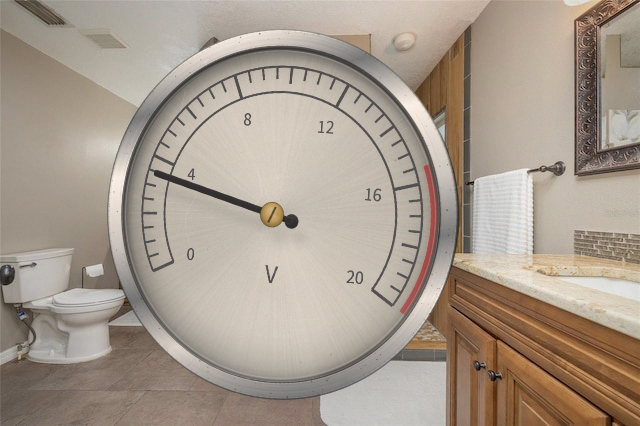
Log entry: 3.5 V
